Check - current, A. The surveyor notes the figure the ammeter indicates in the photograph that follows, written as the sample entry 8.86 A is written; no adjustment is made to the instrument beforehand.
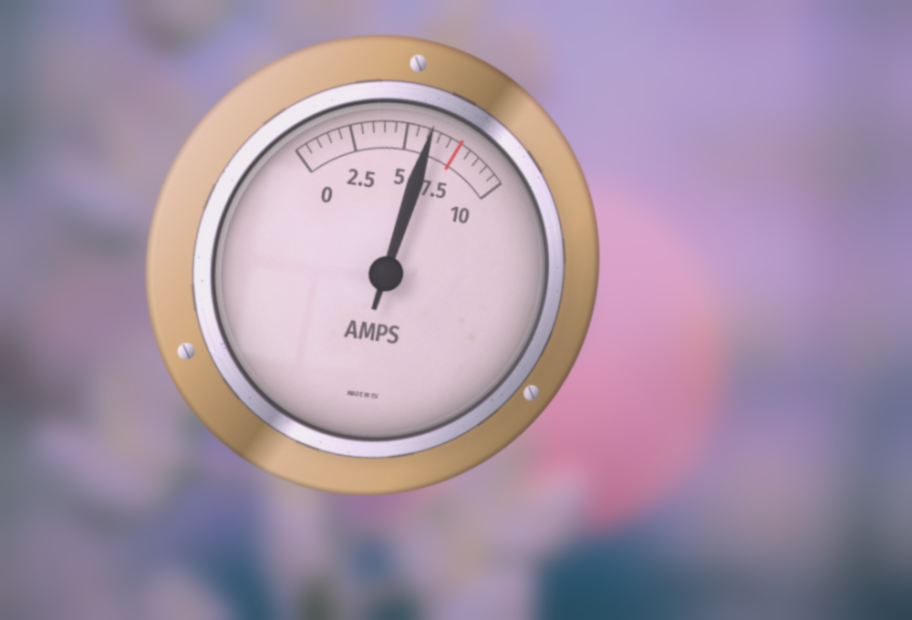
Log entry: 6 A
